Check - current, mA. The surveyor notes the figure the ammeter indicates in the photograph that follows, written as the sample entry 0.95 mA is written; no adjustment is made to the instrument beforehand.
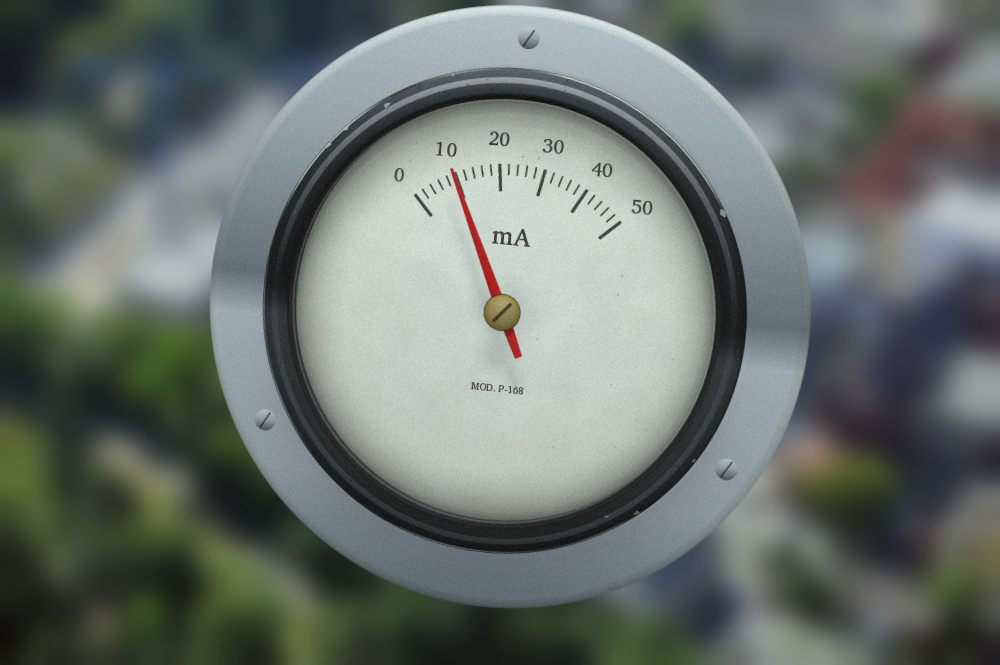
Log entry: 10 mA
